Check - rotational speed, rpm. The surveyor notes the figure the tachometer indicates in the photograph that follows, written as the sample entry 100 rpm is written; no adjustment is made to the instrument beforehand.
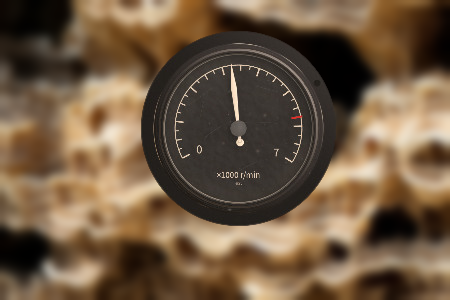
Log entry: 3250 rpm
